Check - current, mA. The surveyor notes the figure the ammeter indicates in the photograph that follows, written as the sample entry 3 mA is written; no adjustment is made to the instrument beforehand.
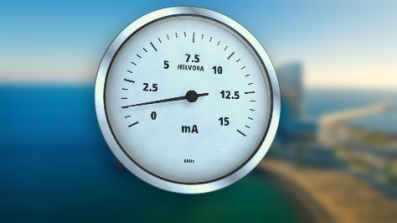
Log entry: 1 mA
